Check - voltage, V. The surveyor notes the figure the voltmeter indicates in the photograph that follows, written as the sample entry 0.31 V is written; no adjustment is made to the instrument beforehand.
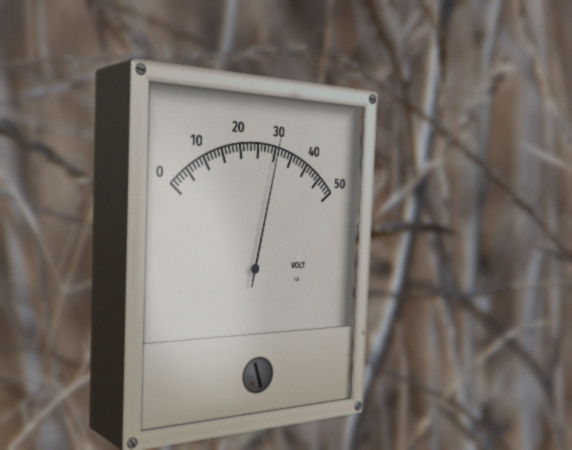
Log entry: 30 V
